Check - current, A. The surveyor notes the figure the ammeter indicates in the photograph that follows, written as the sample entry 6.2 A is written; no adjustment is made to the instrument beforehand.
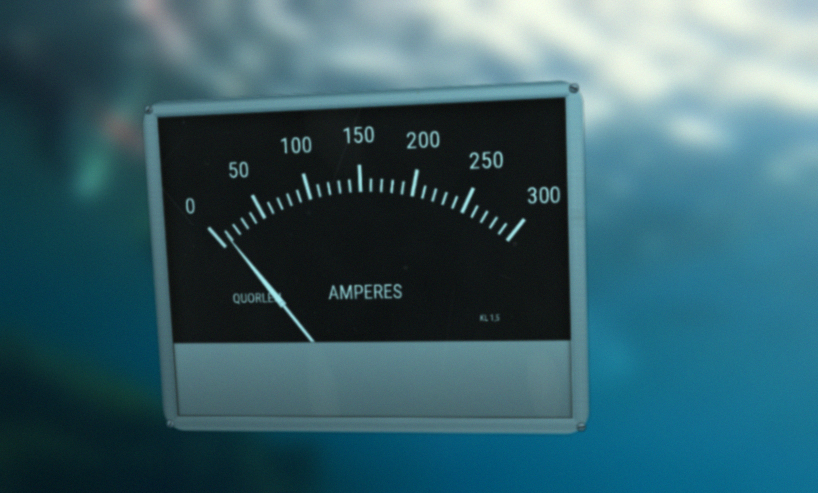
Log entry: 10 A
